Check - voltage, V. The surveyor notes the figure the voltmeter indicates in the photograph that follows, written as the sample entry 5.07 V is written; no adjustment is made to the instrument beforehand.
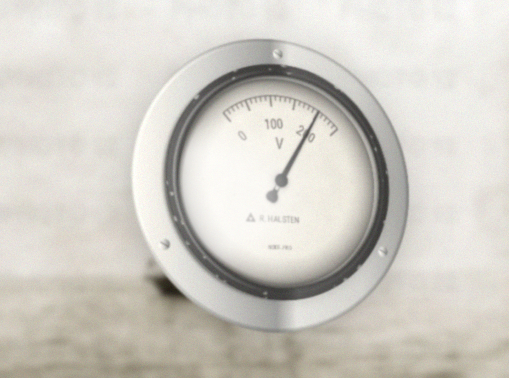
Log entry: 200 V
